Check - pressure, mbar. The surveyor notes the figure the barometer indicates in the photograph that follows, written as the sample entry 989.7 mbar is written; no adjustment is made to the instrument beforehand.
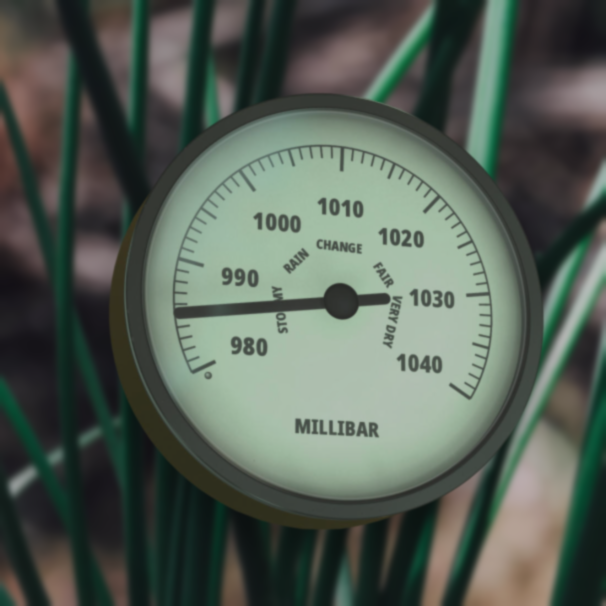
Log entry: 985 mbar
